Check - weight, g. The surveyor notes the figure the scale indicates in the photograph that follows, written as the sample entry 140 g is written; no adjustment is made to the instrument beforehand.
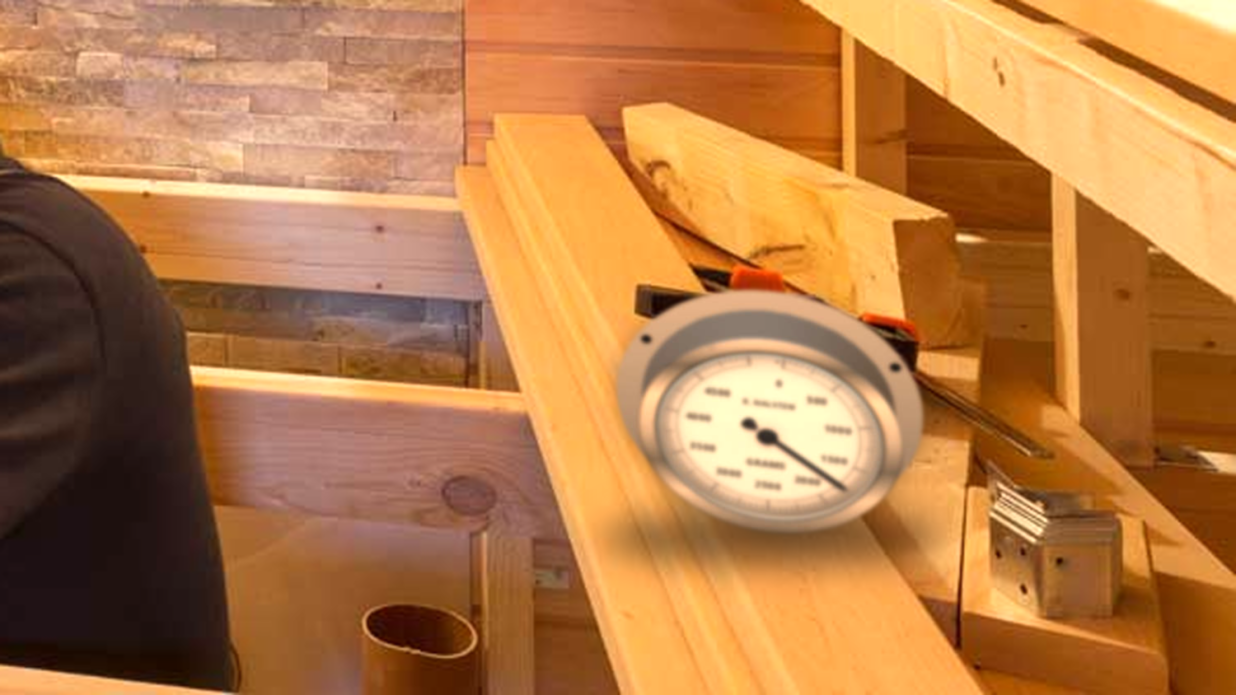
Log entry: 1750 g
